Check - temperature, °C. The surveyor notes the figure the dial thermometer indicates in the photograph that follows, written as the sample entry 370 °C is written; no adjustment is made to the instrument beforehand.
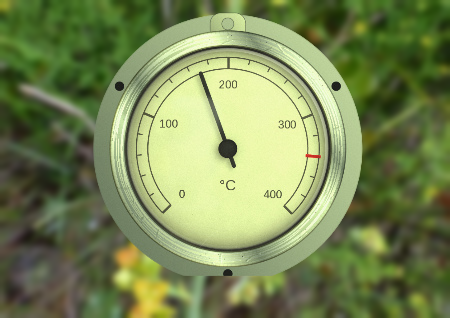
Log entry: 170 °C
